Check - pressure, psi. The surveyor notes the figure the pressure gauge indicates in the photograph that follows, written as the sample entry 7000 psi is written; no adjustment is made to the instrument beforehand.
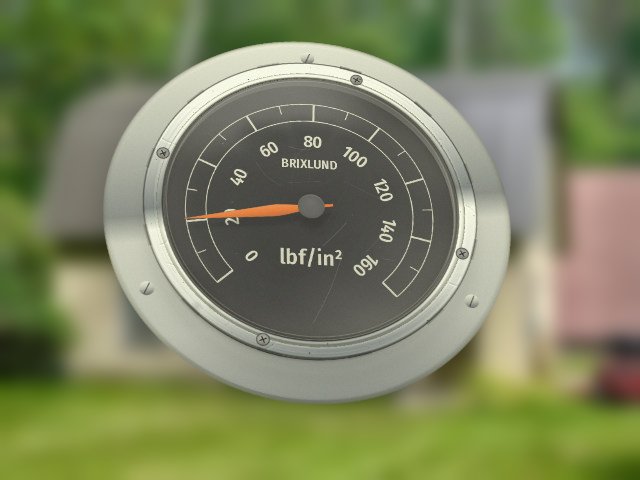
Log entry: 20 psi
